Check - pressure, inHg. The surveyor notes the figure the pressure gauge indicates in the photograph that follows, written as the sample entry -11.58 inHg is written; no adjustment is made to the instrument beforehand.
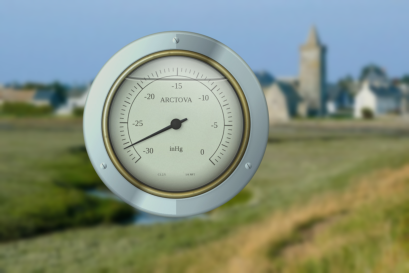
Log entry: -28 inHg
